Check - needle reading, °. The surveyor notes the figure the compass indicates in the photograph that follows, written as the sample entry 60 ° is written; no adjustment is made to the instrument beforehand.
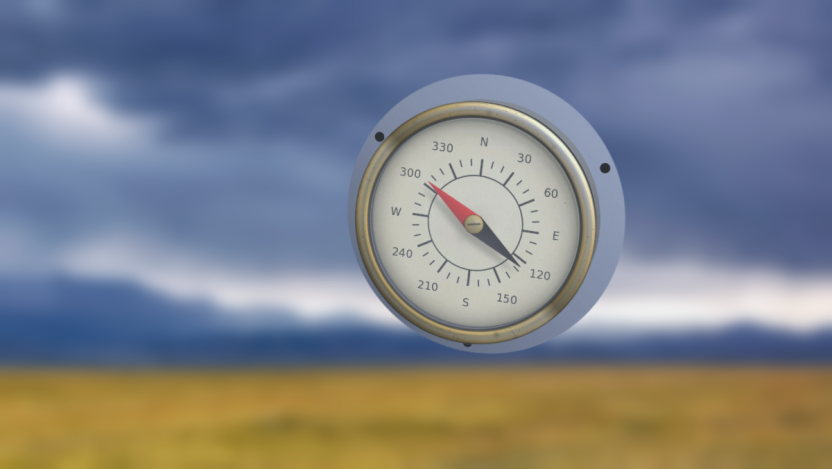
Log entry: 305 °
